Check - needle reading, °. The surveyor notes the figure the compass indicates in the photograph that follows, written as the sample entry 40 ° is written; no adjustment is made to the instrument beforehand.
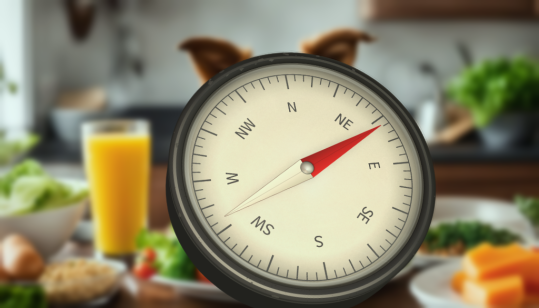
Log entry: 65 °
